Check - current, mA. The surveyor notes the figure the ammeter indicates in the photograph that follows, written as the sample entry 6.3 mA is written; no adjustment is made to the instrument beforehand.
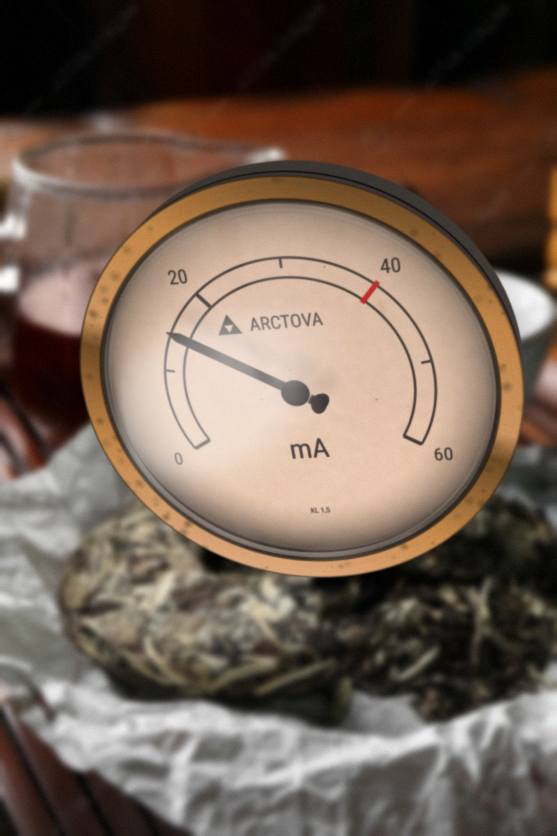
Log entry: 15 mA
